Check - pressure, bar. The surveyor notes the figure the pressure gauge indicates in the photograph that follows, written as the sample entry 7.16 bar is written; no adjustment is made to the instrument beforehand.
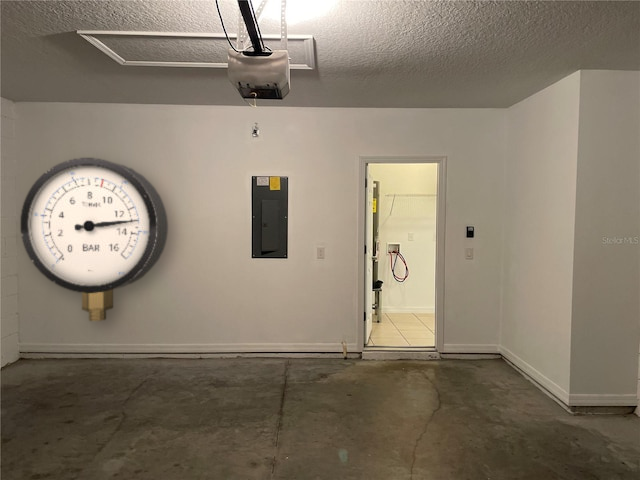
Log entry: 13 bar
